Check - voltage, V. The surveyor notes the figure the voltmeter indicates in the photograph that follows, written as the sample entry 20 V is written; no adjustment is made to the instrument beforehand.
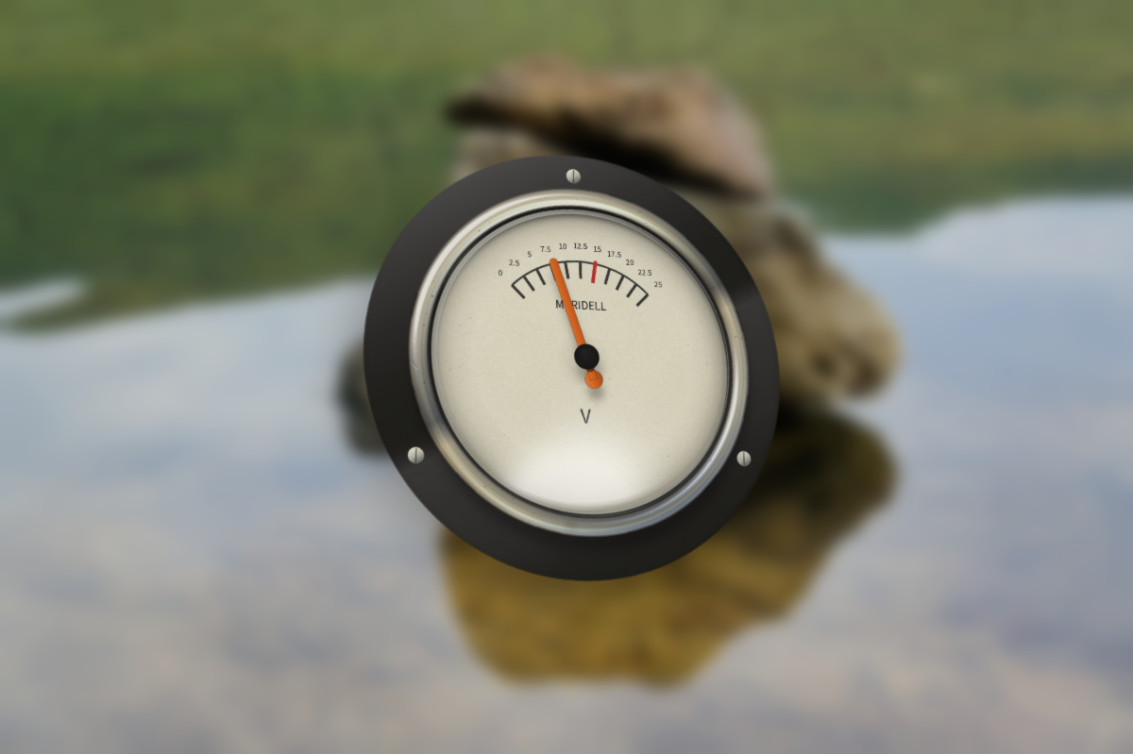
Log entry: 7.5 V
